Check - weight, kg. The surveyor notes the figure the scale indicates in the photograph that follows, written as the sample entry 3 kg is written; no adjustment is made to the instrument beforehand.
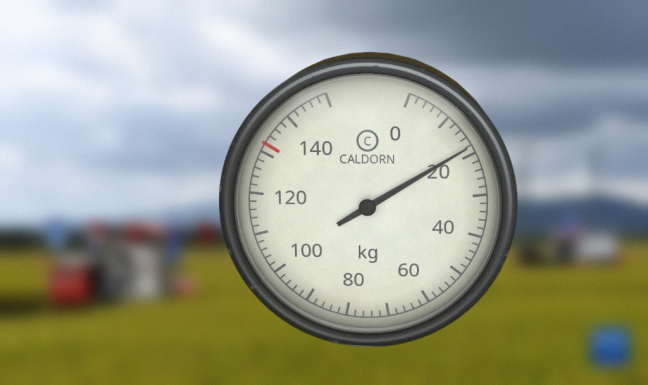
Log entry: 18 kg
